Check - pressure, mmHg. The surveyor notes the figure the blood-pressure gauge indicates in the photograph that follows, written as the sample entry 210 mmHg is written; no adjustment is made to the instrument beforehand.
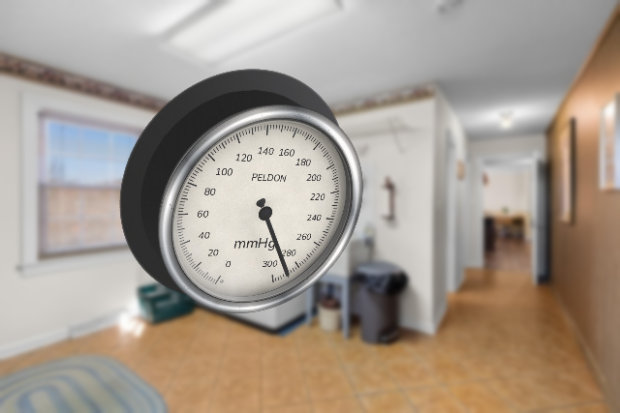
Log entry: 290 mmHg
